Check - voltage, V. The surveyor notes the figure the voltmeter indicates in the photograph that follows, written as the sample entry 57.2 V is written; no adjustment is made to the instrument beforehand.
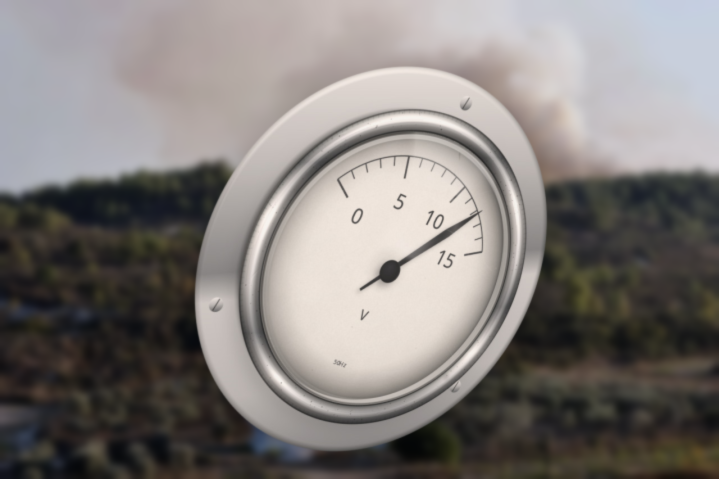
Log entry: 12 V
